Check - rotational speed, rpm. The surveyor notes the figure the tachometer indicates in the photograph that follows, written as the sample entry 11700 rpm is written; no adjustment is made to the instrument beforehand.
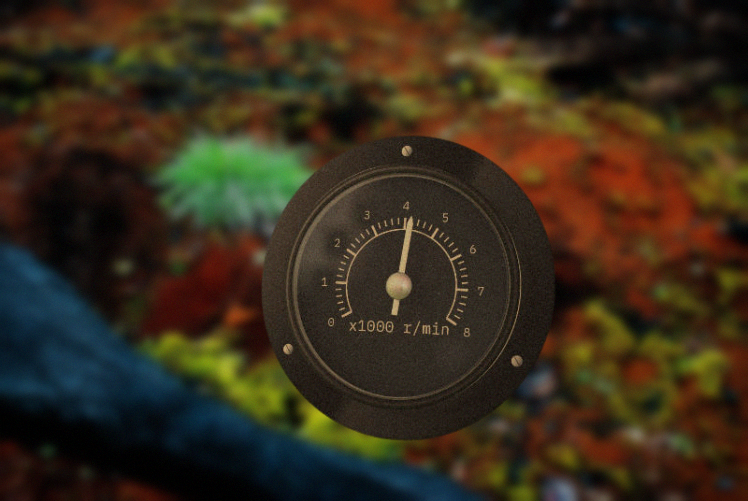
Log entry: 4200 rpm
